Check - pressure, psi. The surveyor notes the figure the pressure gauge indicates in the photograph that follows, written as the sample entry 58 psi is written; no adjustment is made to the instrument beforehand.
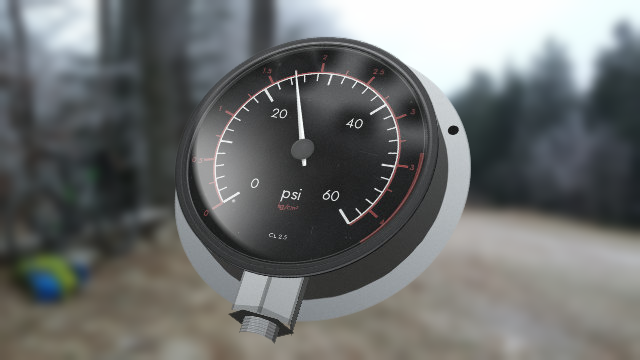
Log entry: 25 psi
